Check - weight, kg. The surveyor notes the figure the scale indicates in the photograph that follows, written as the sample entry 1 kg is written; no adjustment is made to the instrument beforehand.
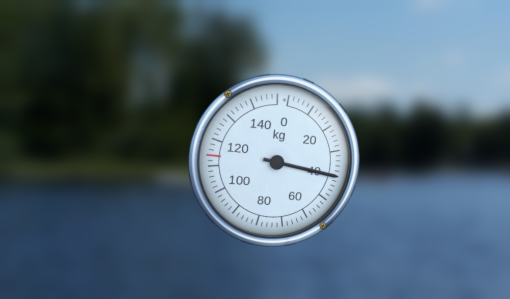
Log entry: 40 kg
